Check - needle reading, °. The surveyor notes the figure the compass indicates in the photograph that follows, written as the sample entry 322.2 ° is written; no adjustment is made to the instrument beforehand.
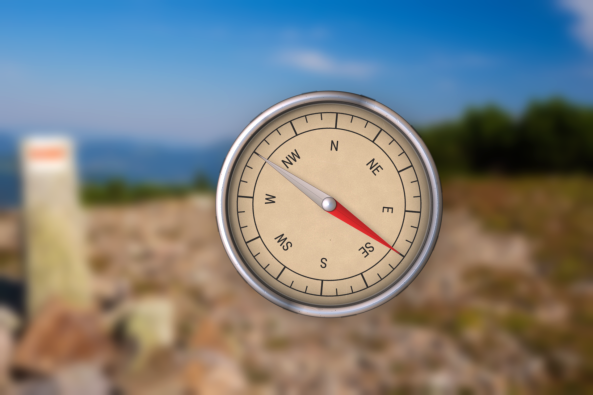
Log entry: 120 °
